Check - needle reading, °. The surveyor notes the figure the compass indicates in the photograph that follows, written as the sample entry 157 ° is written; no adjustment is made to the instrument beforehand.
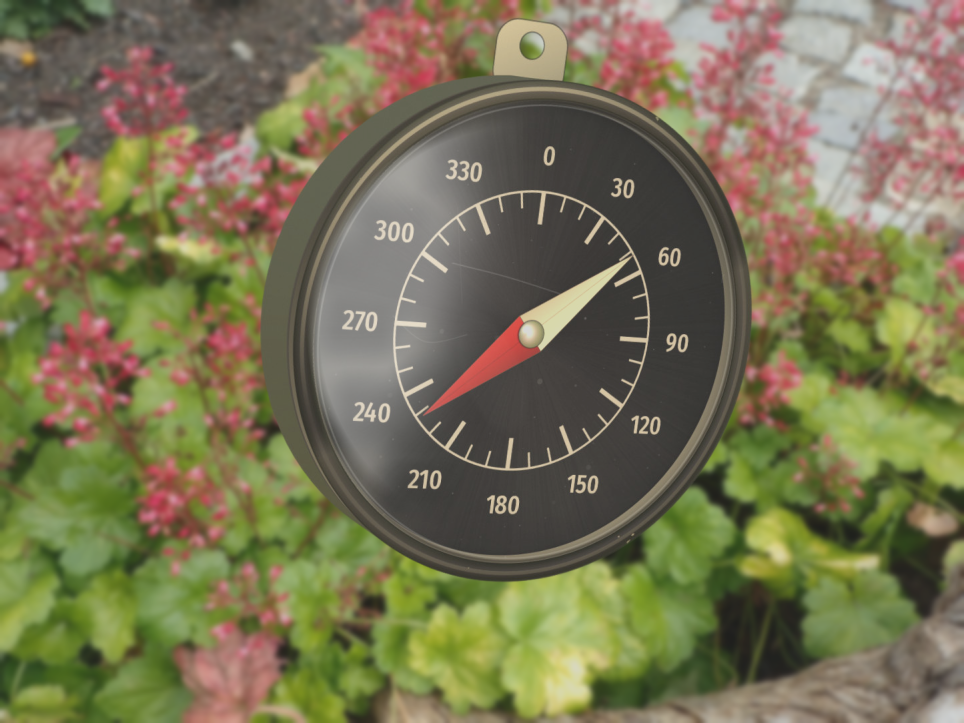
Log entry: 230 °
